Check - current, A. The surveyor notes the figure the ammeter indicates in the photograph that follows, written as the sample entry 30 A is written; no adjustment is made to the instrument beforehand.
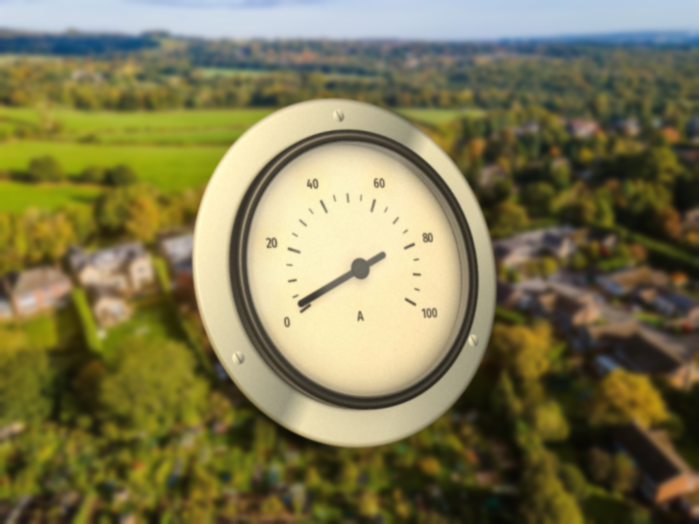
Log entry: 2.5 A
